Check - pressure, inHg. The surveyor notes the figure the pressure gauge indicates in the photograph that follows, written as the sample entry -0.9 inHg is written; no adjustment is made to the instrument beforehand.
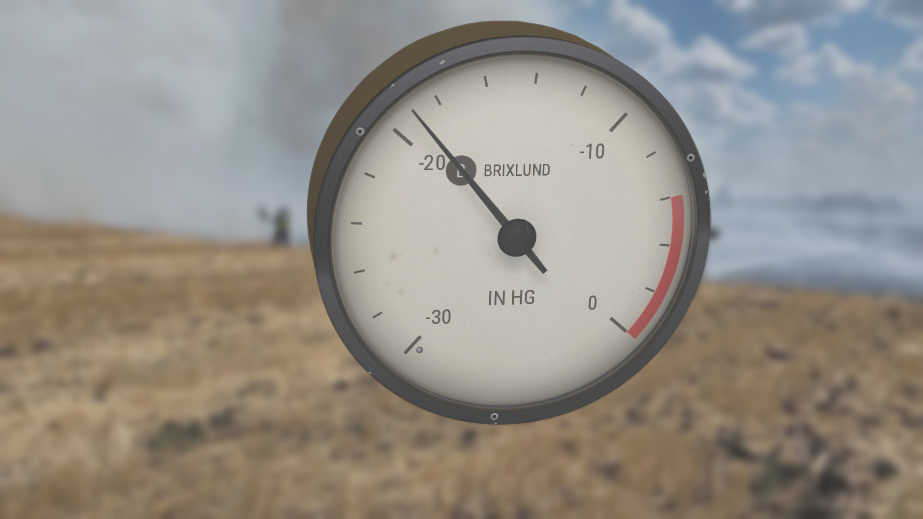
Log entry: -19 inHg
